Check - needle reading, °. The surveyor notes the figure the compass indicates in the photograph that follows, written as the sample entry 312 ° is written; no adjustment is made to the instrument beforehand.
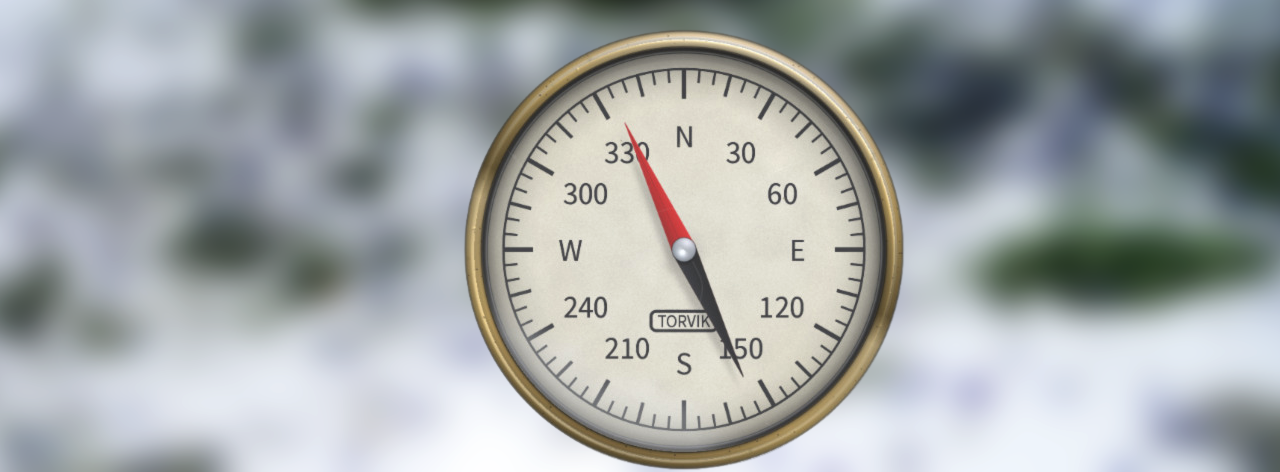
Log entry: 335 °
